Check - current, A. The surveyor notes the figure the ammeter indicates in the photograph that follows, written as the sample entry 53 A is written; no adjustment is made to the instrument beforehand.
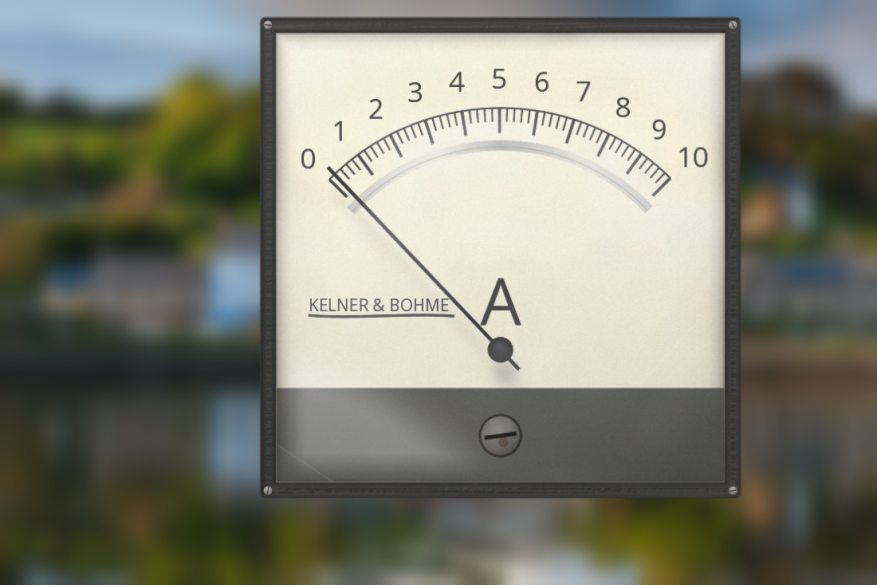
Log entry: 0.2 A
